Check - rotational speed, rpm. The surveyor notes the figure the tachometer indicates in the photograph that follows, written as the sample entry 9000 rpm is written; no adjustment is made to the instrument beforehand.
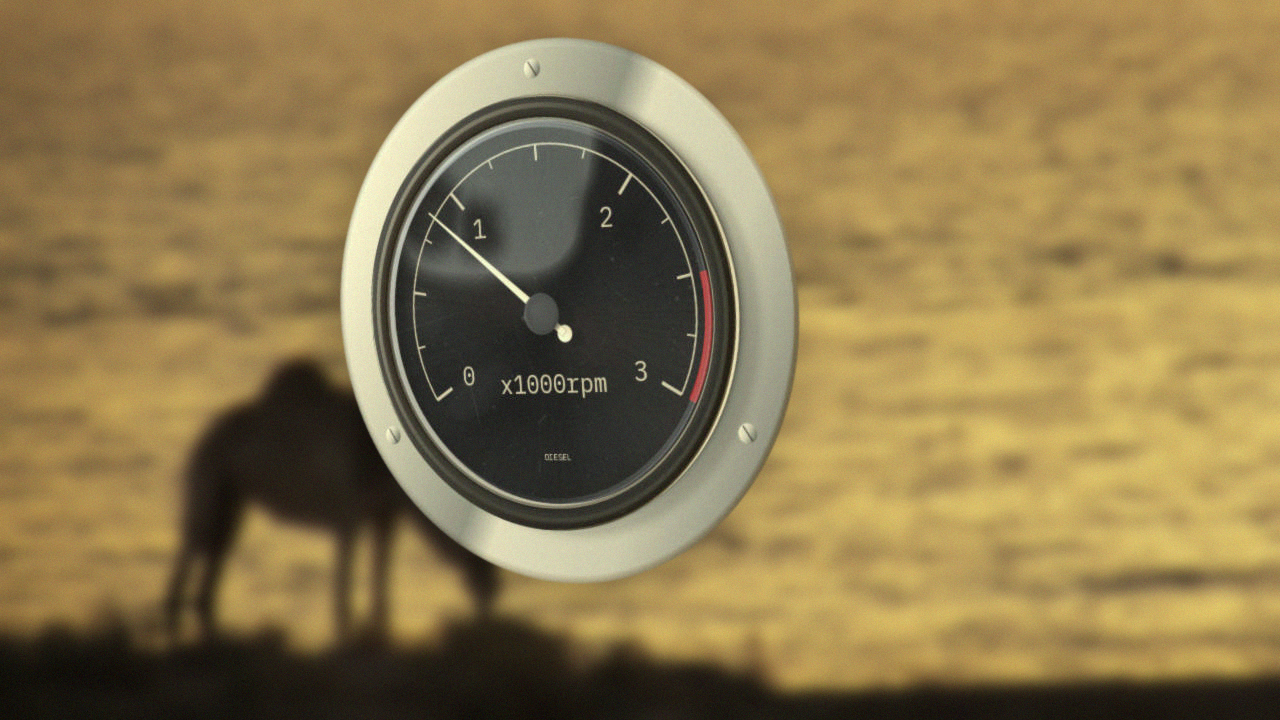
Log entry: 875 rpm
